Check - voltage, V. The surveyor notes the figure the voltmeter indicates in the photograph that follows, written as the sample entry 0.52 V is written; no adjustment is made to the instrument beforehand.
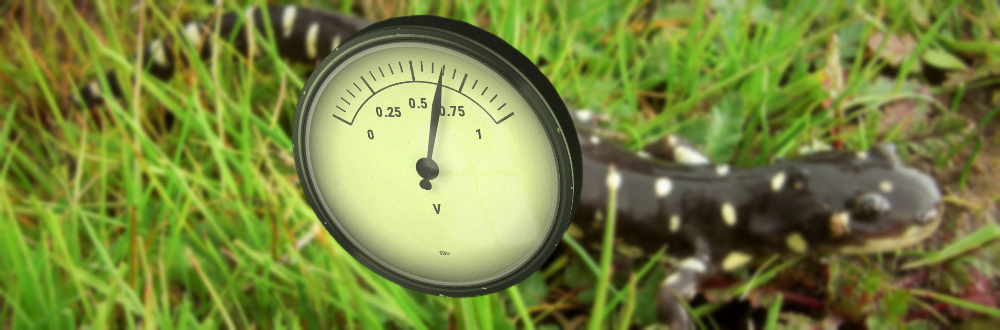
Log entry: 0.65 V
